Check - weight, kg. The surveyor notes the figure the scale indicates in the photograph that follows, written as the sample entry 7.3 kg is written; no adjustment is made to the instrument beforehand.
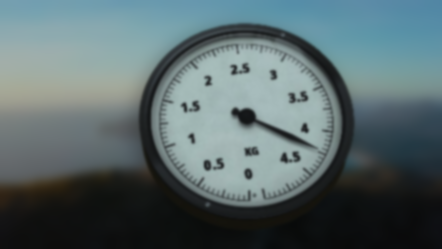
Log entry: 4.25 kg
